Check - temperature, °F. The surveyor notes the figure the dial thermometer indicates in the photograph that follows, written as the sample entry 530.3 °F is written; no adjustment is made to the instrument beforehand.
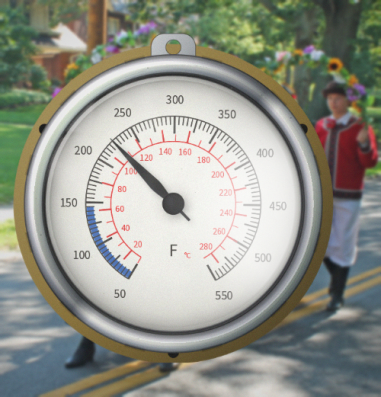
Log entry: 225 °F
